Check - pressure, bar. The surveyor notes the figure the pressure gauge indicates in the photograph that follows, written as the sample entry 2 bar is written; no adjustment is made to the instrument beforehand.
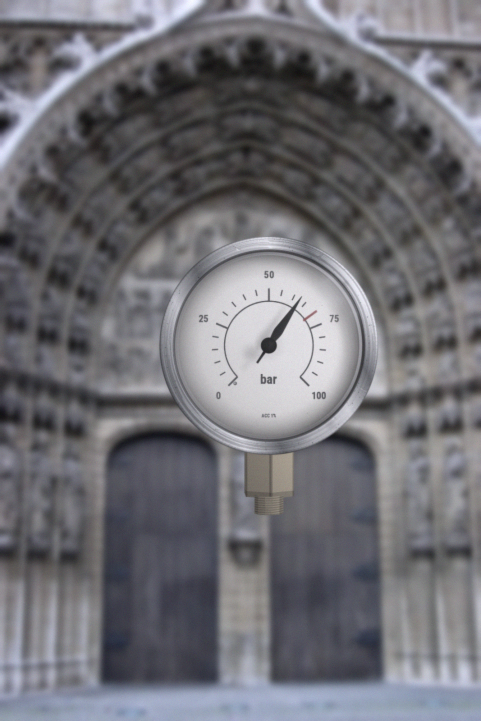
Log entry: 62.5 bar
